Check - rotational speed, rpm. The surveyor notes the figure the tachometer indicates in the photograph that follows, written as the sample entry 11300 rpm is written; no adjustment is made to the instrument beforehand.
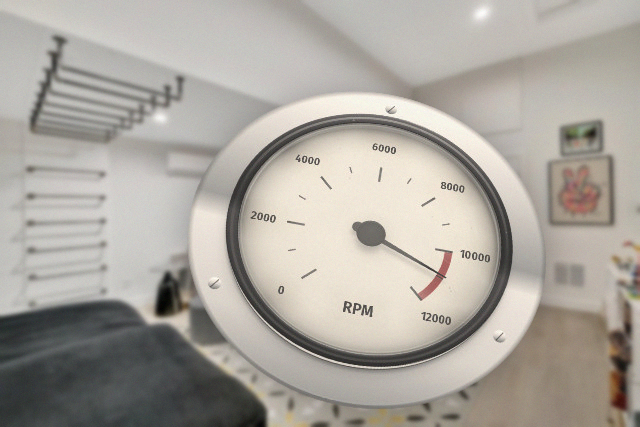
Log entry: 11000 rpm
